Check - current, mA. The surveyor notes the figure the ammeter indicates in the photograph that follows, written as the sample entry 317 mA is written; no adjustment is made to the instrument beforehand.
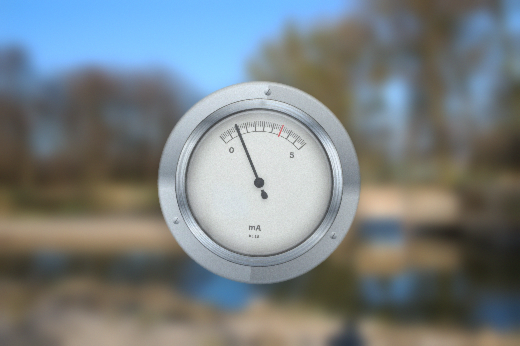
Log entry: 1 mA
